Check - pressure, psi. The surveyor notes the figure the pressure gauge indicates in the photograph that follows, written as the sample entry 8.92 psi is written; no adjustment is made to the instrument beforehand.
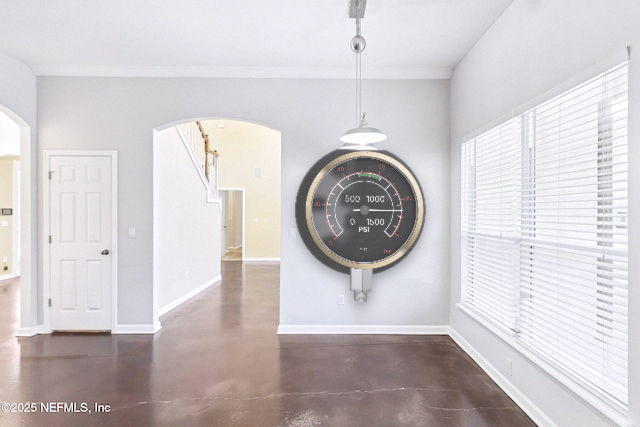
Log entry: 1250 psi
